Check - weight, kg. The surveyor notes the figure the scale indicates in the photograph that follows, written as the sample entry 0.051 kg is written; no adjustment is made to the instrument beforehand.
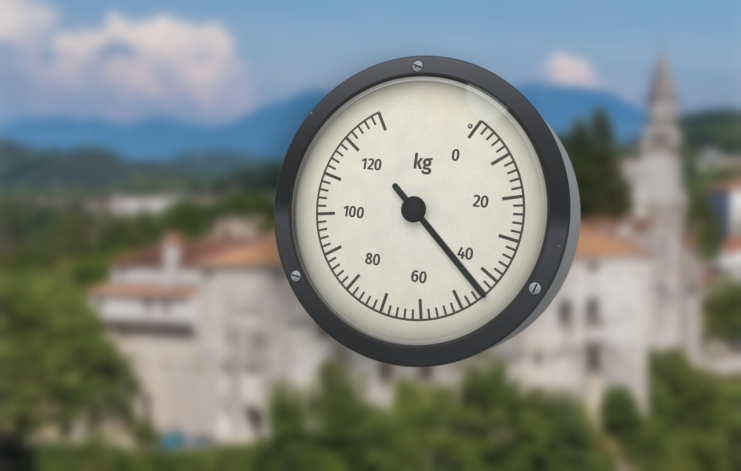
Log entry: 44 kg
